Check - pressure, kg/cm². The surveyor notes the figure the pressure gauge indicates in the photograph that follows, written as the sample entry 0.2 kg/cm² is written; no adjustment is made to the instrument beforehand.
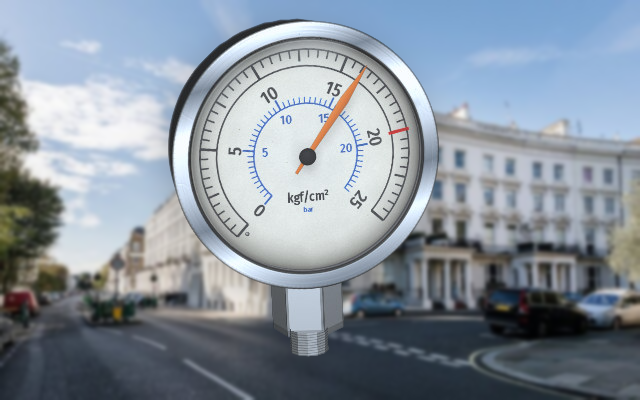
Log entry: 16 kg/cm²
